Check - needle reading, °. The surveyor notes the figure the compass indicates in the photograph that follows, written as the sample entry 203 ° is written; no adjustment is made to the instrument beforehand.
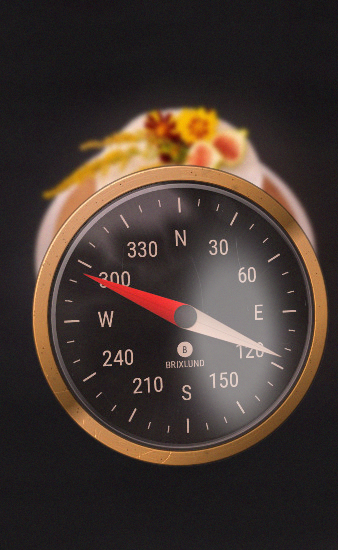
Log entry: 295 °
